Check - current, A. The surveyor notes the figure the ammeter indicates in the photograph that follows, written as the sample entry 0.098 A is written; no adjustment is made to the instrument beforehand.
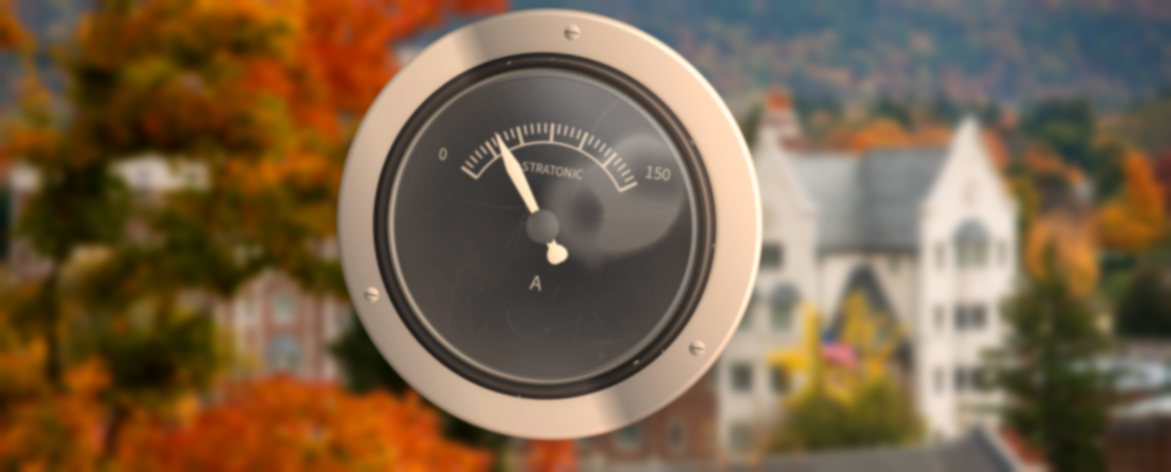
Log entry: 35 A
